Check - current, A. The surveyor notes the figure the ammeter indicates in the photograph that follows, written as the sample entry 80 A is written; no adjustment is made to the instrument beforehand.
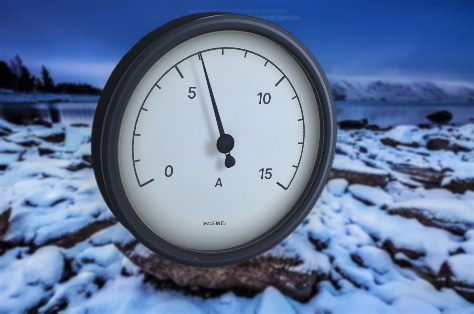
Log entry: 6 A
